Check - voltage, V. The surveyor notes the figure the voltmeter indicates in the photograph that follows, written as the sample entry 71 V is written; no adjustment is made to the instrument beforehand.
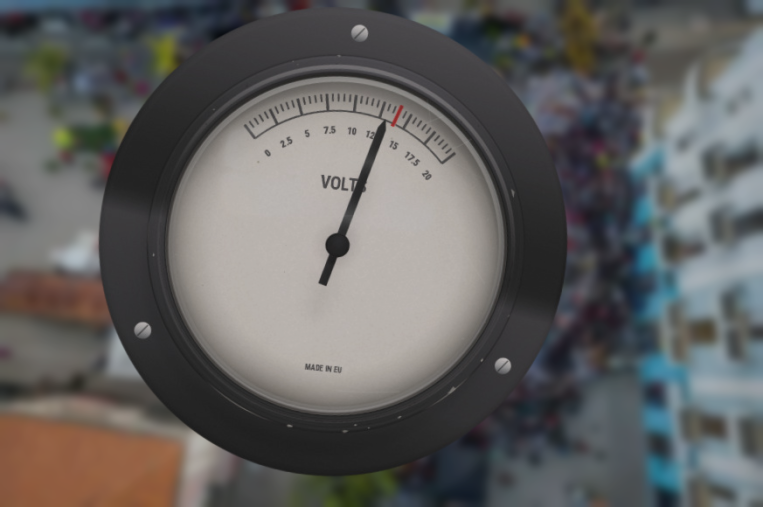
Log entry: 13 V
